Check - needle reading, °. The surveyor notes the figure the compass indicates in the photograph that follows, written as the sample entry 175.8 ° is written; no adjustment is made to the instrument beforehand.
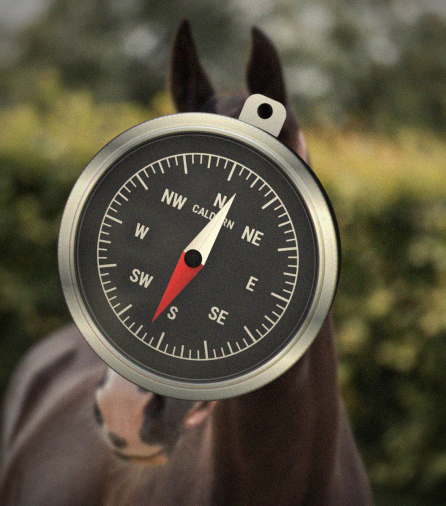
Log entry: 190 °
